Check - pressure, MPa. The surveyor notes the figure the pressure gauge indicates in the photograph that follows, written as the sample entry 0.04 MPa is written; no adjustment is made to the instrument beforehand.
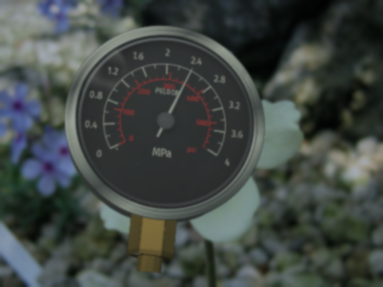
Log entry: 2.4 MPa
